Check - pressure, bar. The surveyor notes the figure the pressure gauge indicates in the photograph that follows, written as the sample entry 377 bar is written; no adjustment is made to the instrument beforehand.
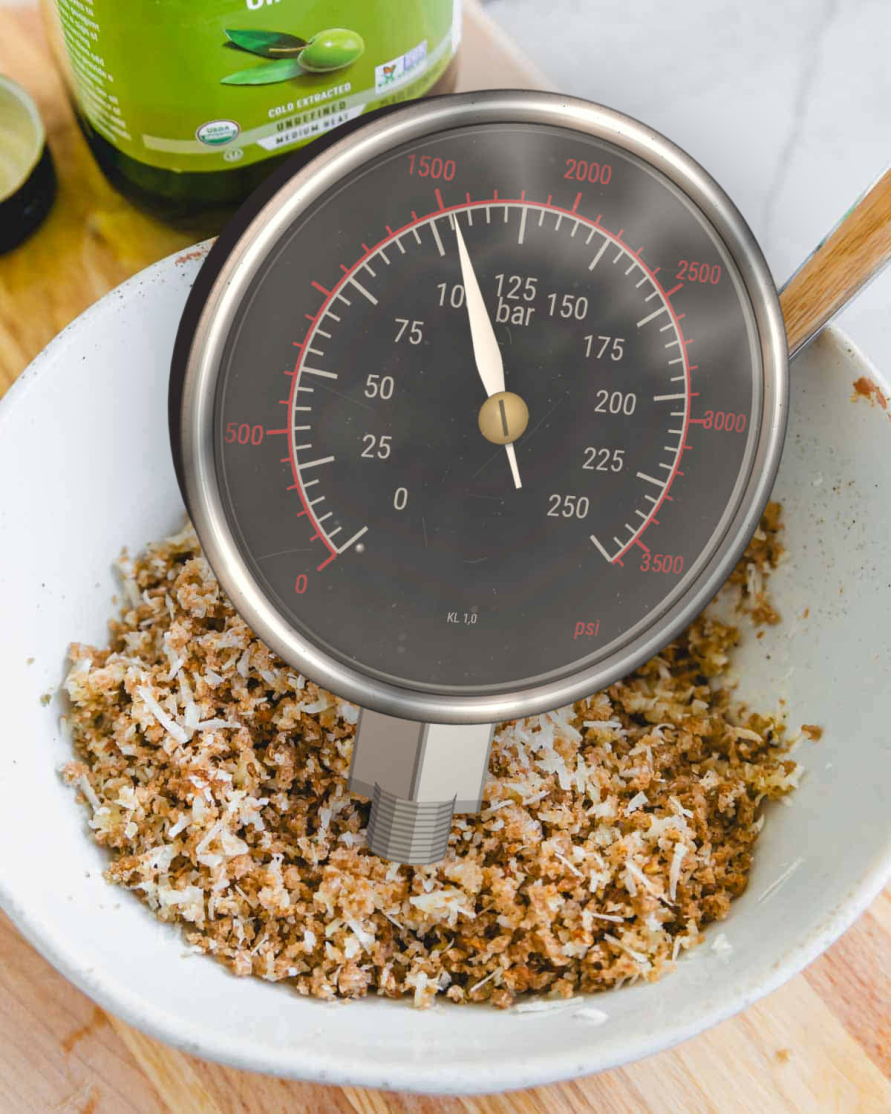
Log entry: 105 bar
